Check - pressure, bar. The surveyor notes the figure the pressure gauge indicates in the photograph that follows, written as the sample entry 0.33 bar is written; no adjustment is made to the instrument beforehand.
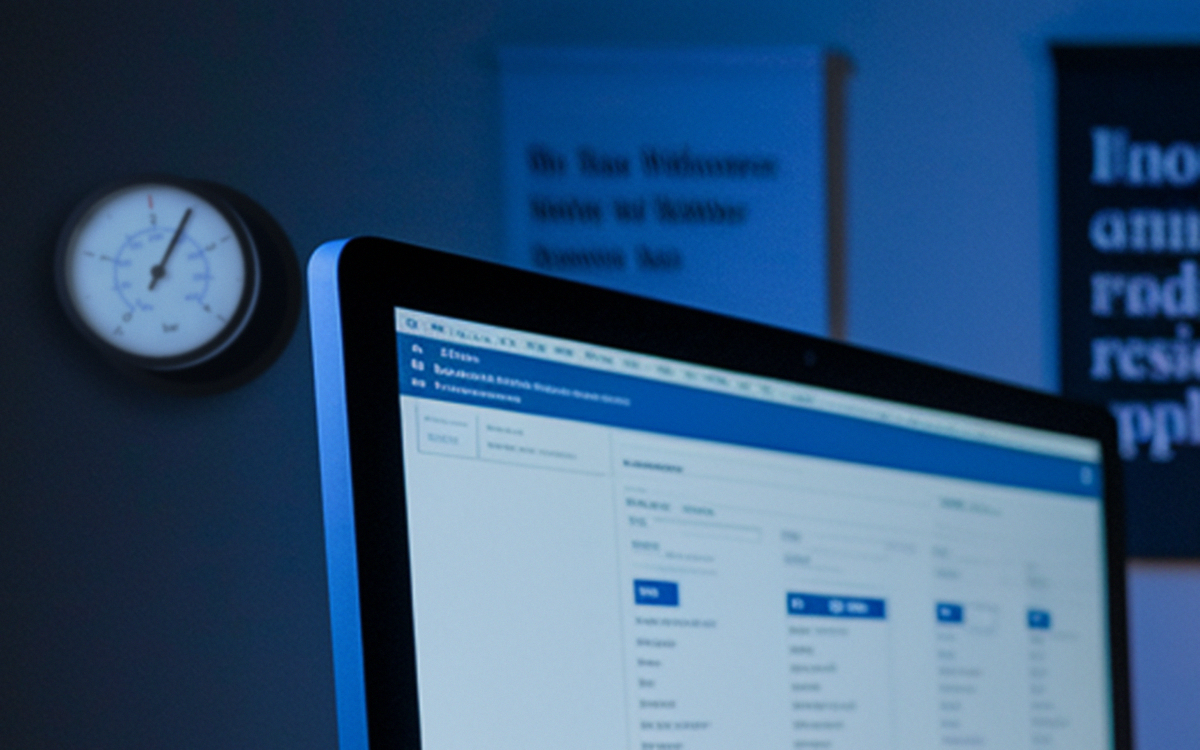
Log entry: 2.5 bar
